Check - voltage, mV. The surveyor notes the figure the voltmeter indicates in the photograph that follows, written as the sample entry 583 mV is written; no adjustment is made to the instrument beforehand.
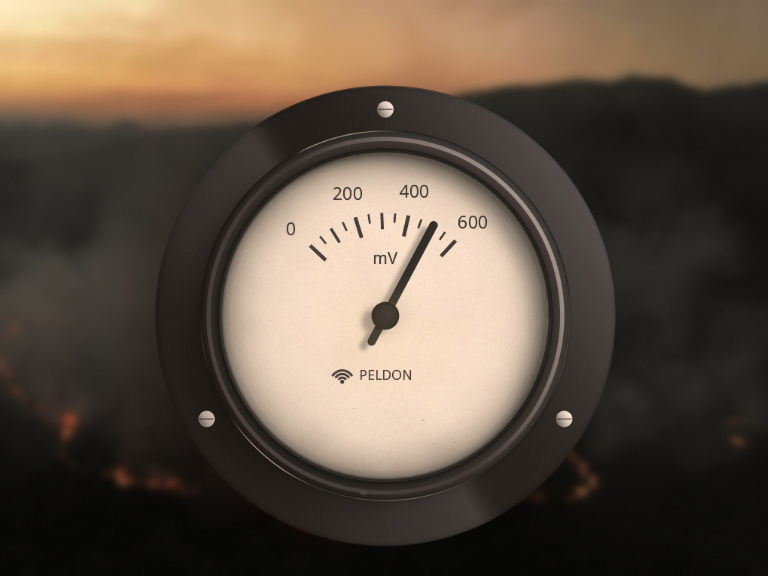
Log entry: 500 mV
